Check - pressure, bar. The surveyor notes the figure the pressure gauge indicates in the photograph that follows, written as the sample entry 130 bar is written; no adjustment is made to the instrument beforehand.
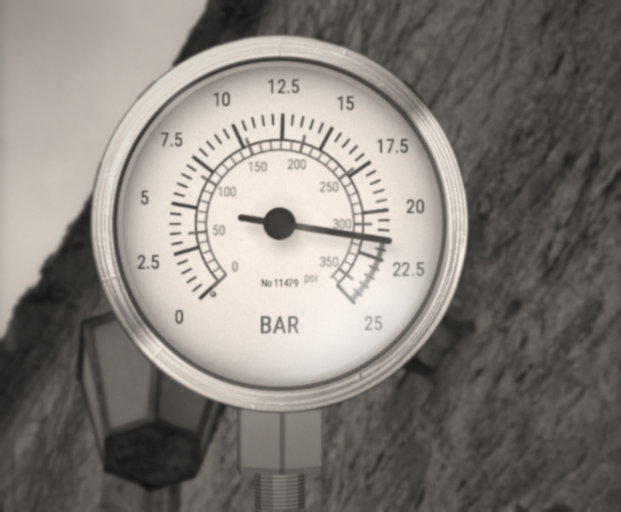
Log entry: 21.5 bar
